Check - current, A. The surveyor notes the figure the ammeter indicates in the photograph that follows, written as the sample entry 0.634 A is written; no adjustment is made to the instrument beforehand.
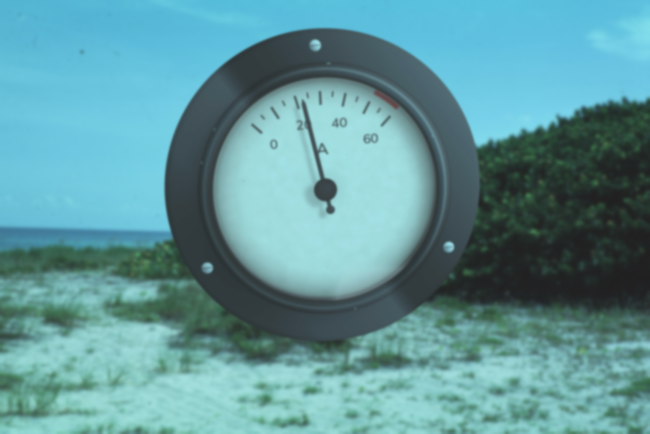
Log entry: 22.5 A
